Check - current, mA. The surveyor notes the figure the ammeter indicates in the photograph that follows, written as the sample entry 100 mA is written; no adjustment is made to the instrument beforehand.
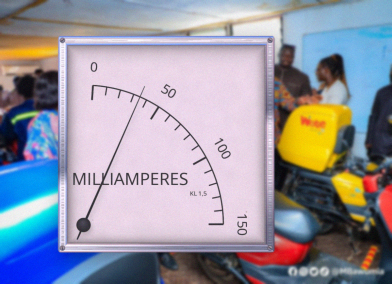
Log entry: 35 mA
